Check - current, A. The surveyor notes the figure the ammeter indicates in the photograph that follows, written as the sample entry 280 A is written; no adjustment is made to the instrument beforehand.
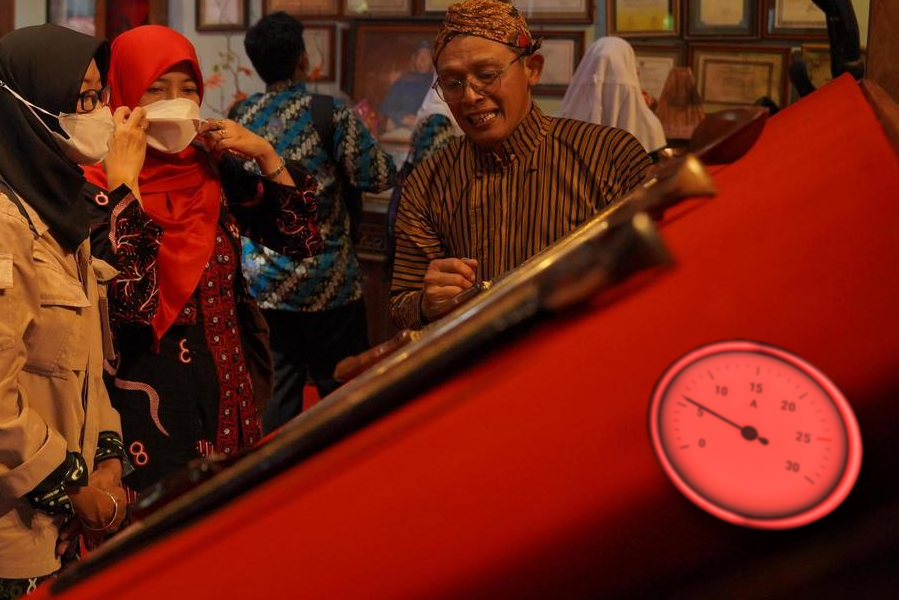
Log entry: 6 A
